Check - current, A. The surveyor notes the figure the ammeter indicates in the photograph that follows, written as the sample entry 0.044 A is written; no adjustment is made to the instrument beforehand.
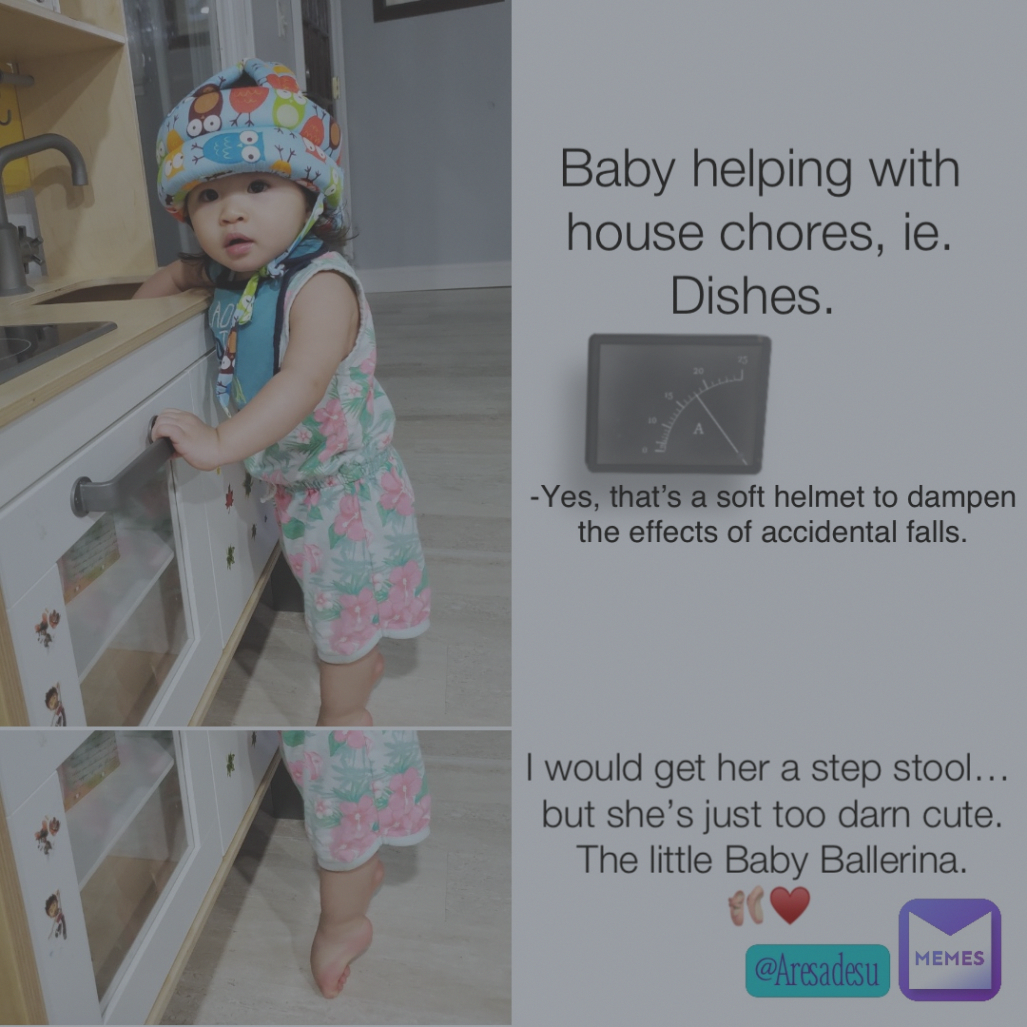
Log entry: 18 A
